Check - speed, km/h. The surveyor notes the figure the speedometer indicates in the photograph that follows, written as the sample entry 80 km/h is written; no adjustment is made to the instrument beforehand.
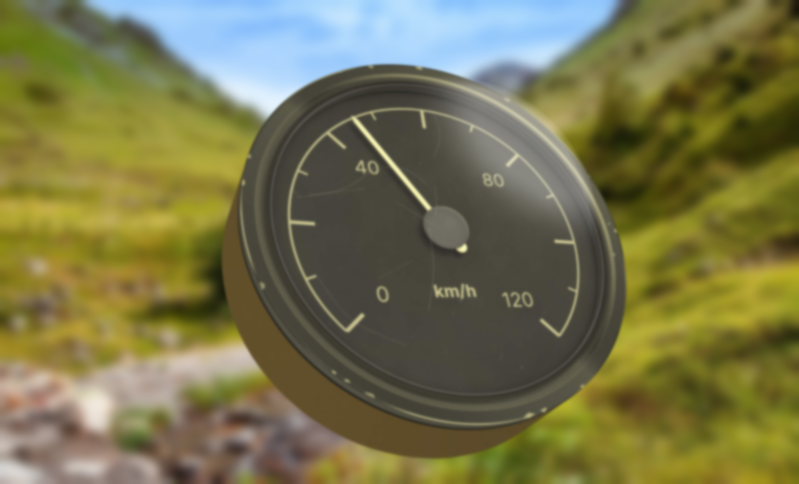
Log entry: 45 km/h
